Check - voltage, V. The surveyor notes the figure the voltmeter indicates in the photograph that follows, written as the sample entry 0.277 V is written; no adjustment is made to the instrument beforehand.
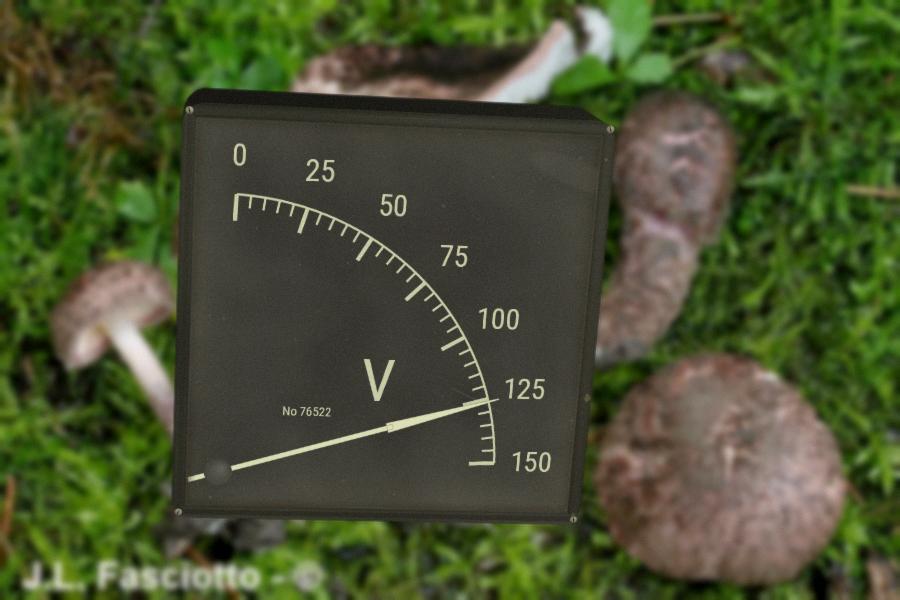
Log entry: 125 V
